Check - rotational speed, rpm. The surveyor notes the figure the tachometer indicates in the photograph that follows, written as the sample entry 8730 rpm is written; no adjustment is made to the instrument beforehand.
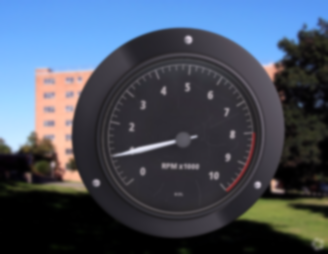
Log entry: 1000 rpm
